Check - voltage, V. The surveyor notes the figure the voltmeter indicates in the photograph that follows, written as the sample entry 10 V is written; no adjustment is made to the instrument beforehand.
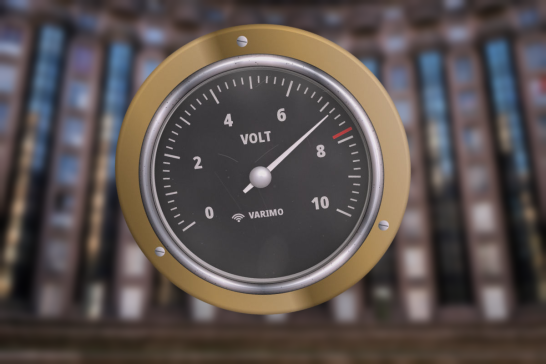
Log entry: 7.2 V
